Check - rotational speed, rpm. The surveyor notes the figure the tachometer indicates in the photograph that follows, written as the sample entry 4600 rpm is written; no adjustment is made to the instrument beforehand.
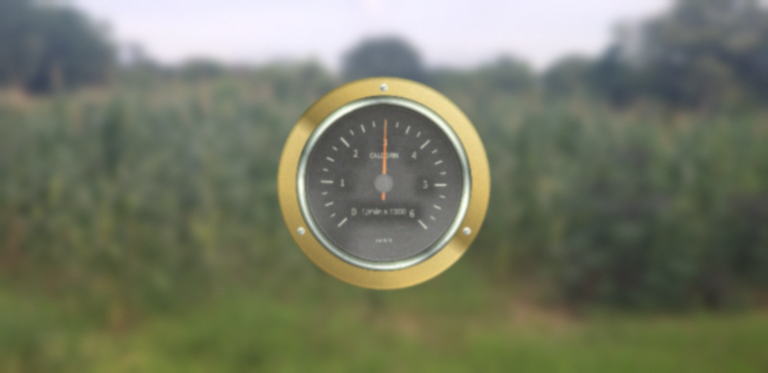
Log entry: 3000 rpm
